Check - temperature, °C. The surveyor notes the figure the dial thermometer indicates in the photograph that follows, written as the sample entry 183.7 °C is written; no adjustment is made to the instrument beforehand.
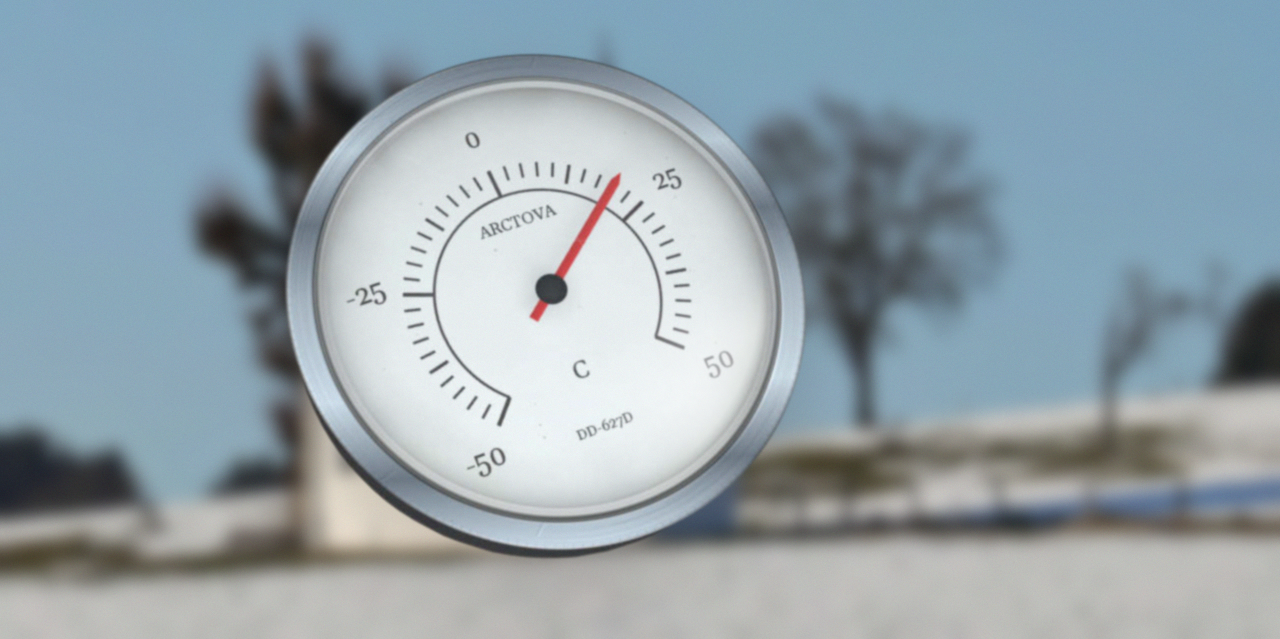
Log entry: 20 °C
